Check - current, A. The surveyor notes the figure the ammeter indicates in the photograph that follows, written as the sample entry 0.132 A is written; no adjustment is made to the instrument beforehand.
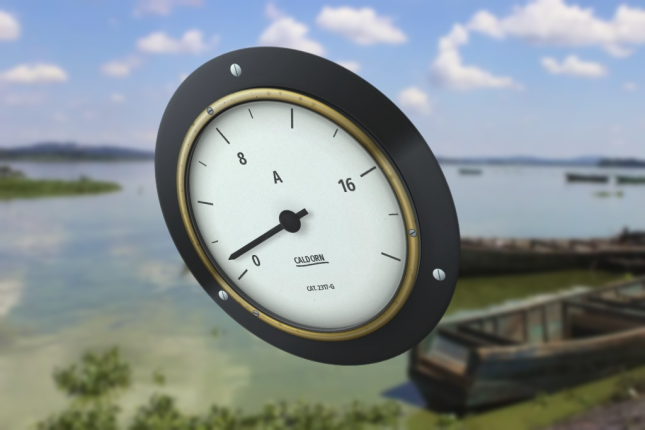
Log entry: 1 A
